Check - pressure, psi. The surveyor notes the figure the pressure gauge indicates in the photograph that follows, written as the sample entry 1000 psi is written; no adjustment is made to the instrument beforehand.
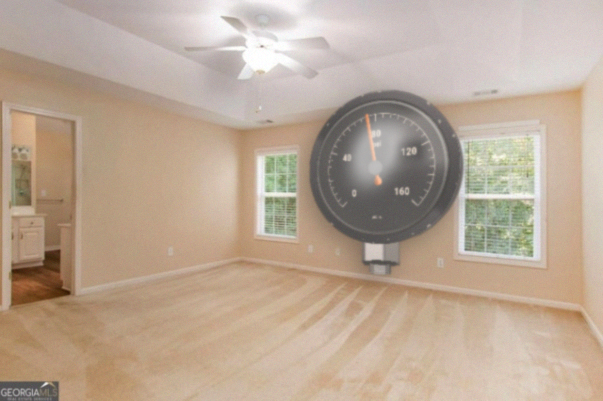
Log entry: 75 psi
